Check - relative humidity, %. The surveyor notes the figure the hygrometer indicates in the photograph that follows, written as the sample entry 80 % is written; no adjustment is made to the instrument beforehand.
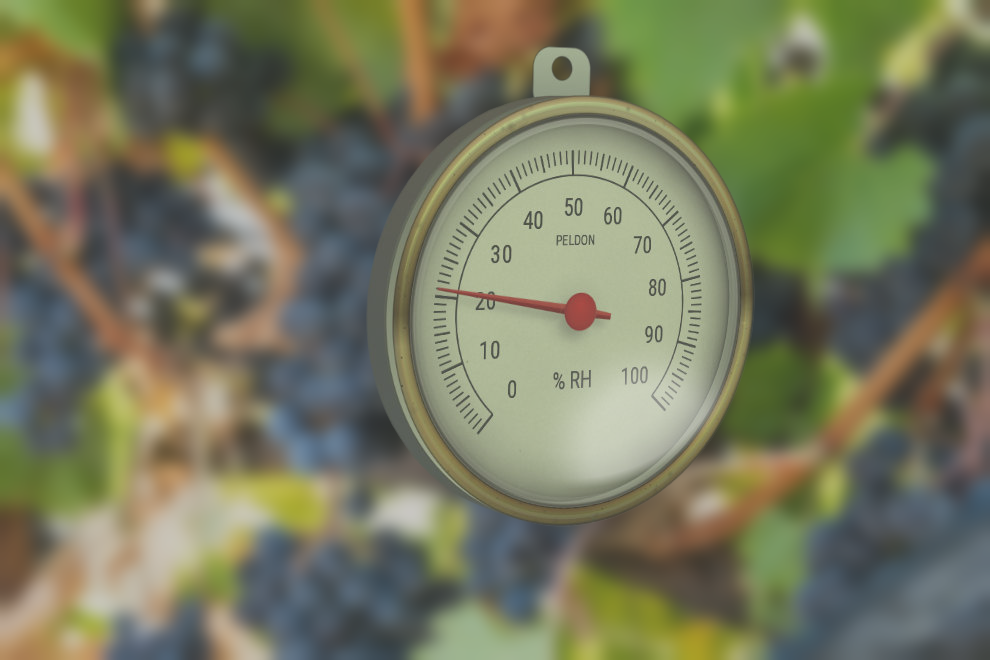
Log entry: 21 %
